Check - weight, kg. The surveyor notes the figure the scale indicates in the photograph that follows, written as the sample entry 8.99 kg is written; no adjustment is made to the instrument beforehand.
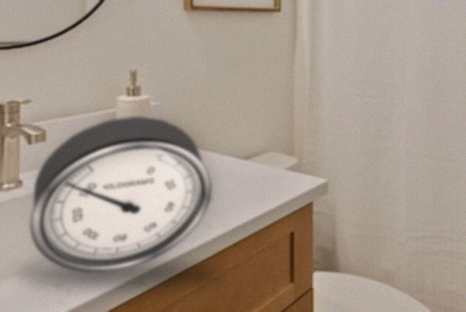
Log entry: 140 kg
